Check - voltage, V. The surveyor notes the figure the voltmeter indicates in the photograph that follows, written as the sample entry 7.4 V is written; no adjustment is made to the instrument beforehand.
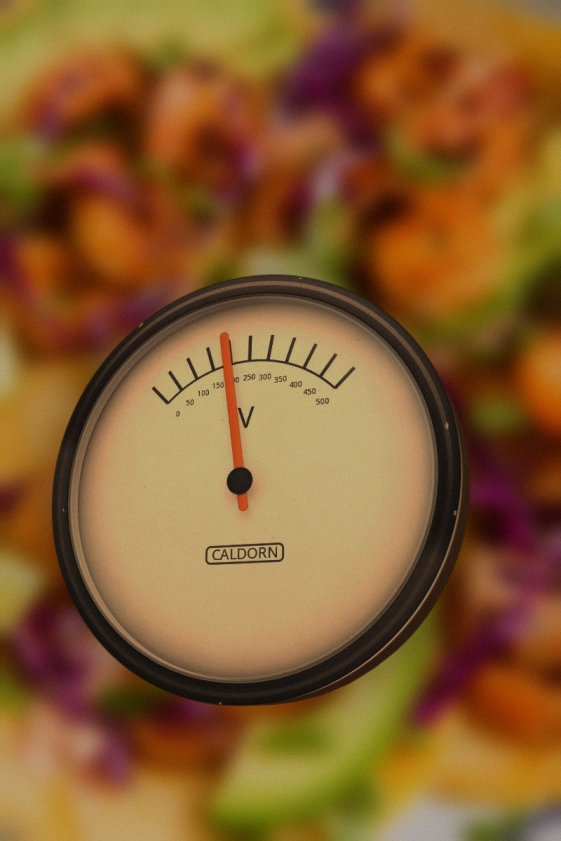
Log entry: 200 V
